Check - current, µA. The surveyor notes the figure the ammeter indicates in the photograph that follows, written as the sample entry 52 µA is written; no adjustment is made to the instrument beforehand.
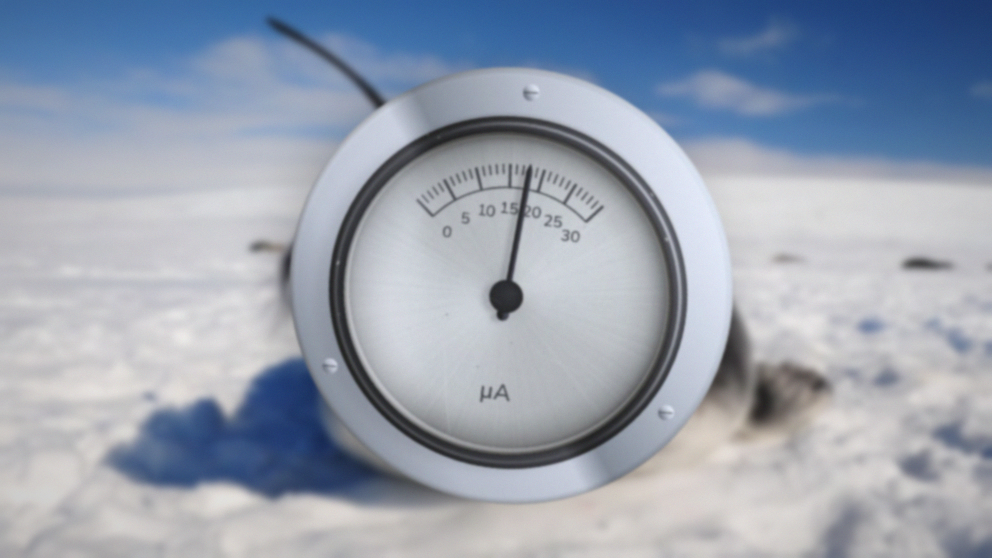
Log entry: 18 µA
